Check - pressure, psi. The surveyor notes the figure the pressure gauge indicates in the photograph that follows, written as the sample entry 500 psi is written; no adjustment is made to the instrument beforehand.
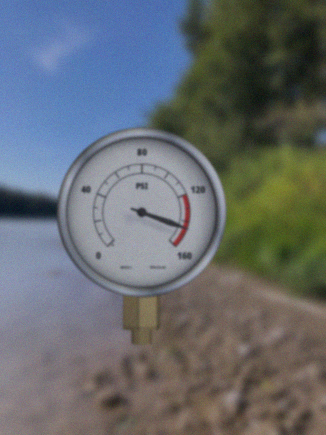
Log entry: 145 psi
